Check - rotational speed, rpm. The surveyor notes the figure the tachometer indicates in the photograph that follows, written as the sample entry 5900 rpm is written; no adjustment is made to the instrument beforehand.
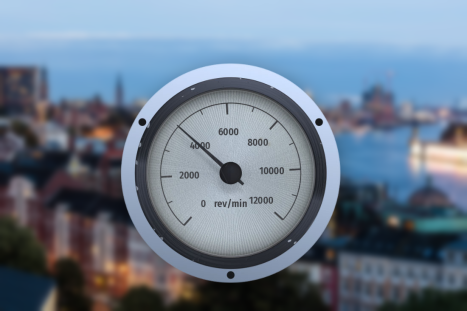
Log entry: 4000 rpm
